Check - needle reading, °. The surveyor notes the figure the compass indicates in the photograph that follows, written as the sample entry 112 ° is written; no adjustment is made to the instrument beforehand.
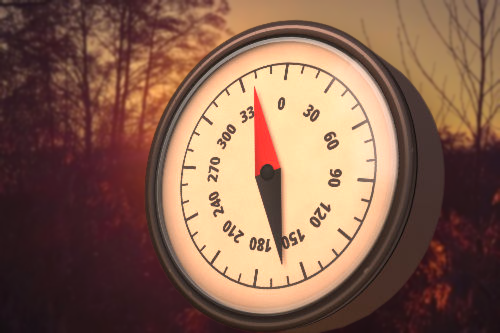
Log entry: 340 °
